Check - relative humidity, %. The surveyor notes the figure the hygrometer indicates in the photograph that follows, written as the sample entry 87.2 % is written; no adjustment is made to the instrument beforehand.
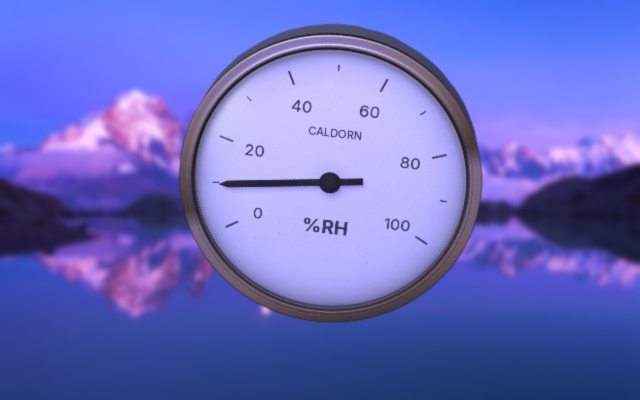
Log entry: 10 %
